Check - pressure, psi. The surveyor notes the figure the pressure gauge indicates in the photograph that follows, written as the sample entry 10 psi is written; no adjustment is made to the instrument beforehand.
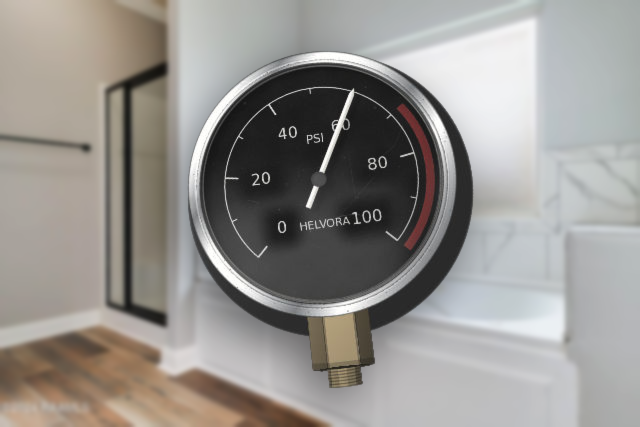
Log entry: 60 psi
